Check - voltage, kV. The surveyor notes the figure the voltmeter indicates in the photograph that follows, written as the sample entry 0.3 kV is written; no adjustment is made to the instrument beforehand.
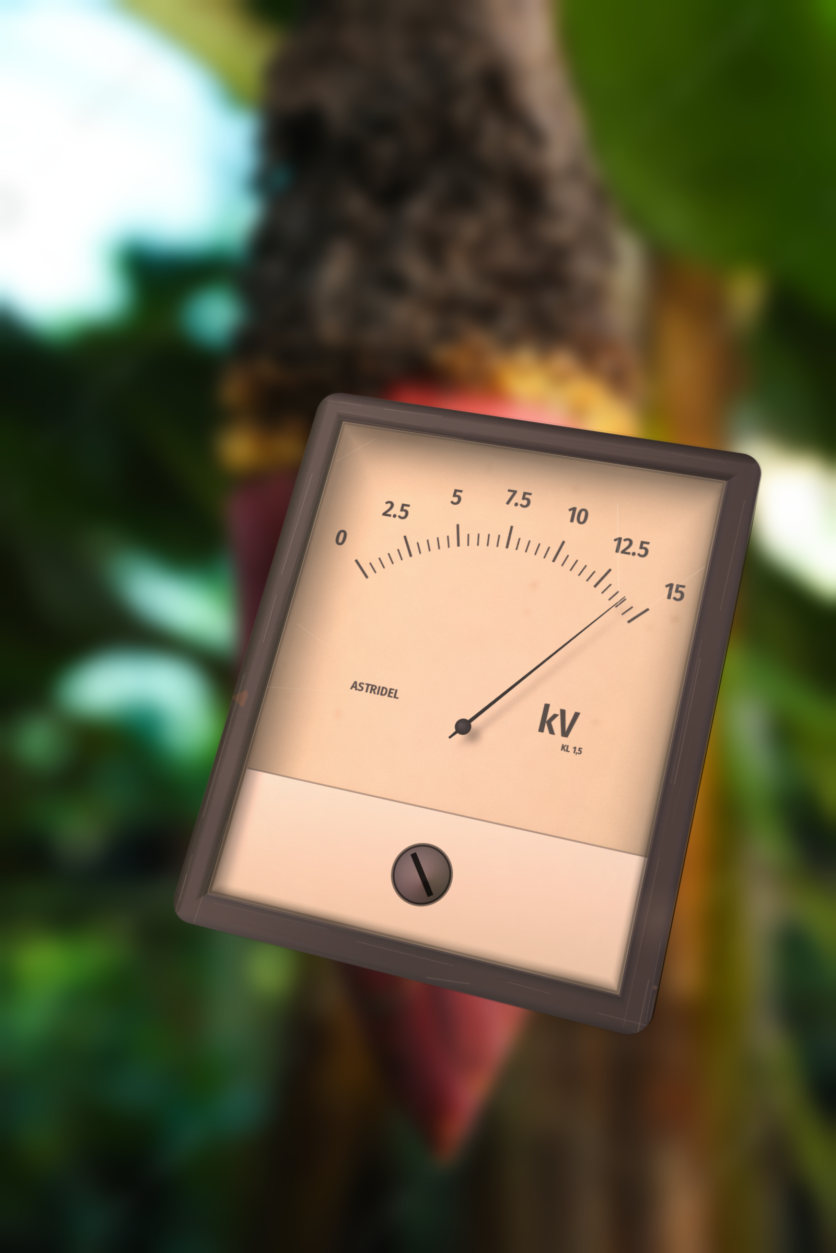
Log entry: 14 kV
